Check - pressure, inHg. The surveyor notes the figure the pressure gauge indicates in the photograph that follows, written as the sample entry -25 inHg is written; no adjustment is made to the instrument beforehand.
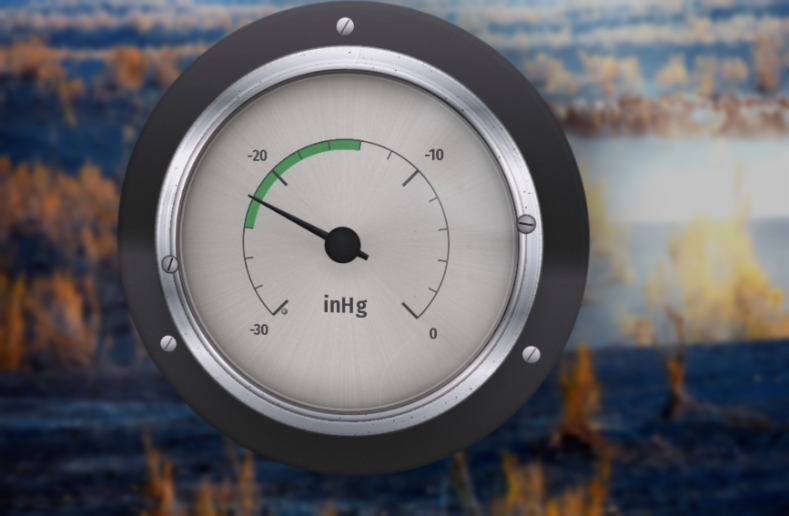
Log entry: -22 inHg
